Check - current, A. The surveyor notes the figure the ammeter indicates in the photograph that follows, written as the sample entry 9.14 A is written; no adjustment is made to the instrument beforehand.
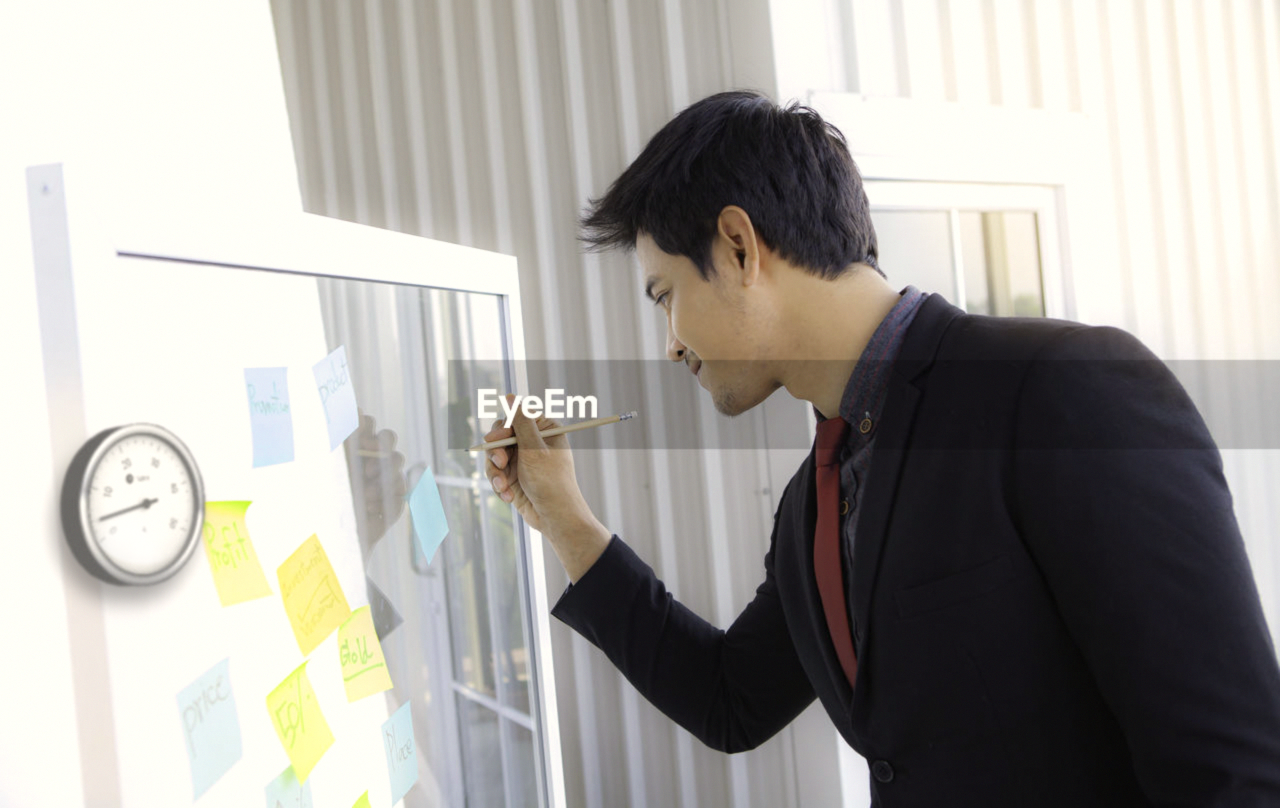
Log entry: 4 A
